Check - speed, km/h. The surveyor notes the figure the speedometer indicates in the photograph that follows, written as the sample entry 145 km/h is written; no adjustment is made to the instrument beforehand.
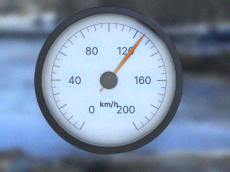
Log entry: 125 km/h
